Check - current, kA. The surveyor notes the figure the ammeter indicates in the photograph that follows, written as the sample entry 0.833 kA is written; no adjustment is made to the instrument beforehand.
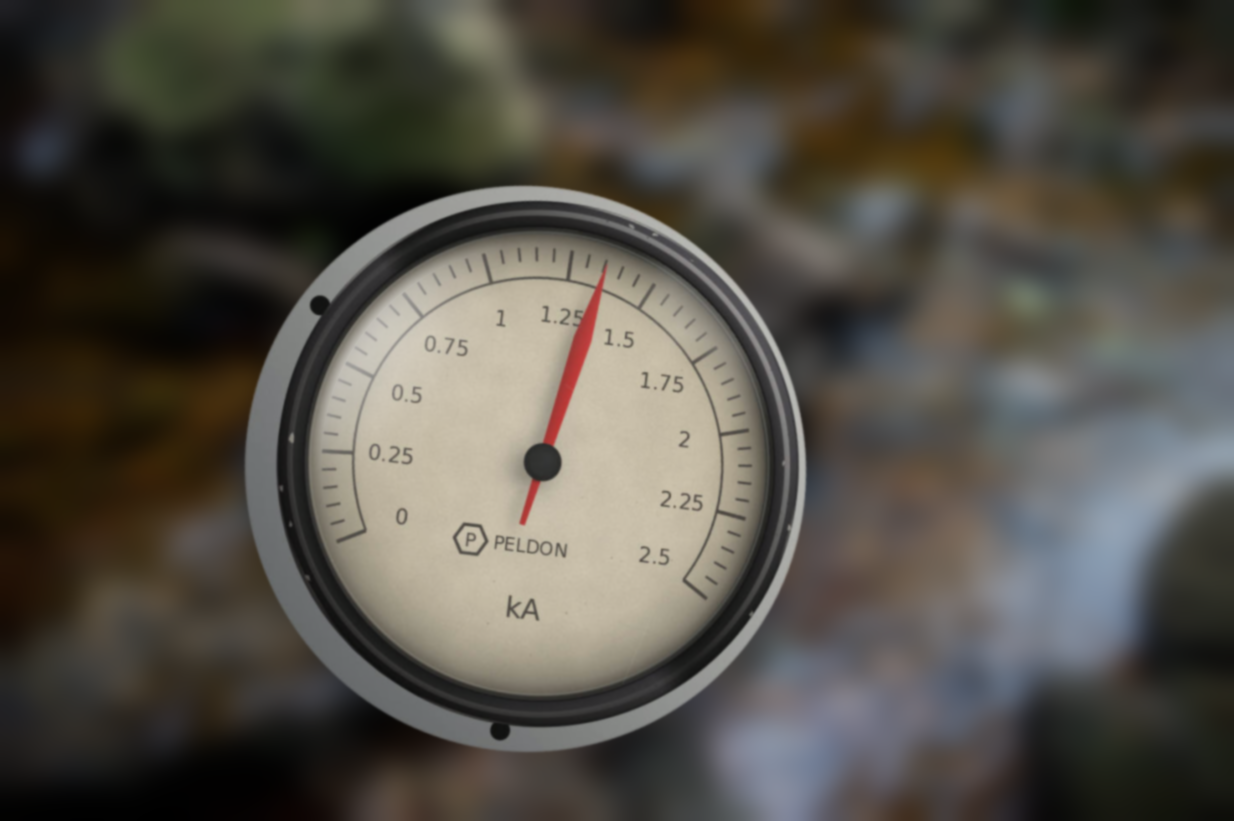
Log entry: 1.35 kA
